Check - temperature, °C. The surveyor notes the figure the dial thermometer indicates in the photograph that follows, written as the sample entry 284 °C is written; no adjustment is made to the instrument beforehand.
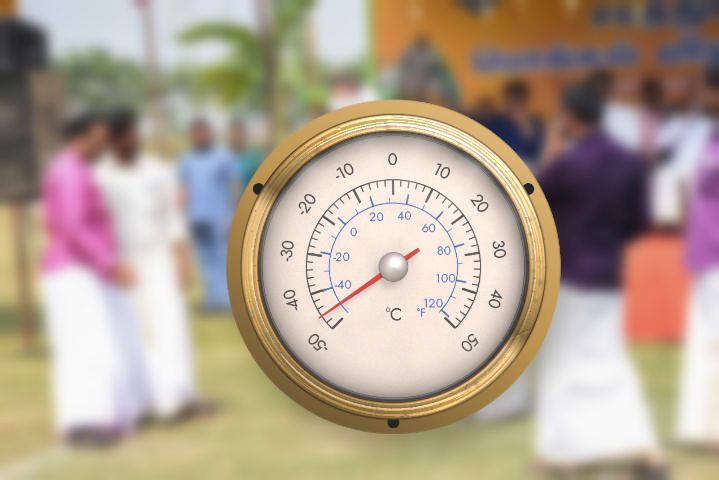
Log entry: -46 °C
